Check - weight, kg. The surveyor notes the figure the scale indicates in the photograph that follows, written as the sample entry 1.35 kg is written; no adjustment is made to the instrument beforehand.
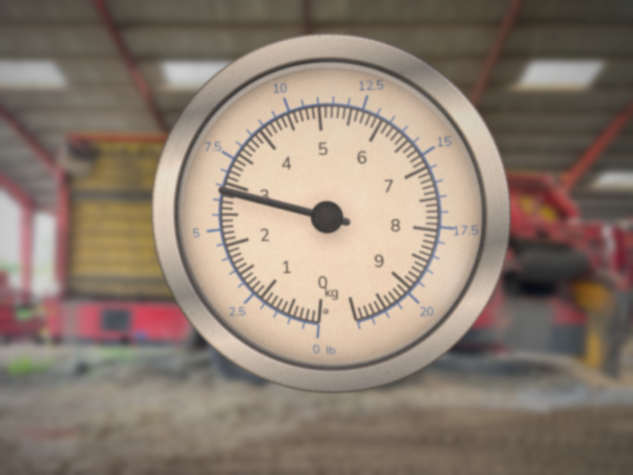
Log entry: 2.9 kg
